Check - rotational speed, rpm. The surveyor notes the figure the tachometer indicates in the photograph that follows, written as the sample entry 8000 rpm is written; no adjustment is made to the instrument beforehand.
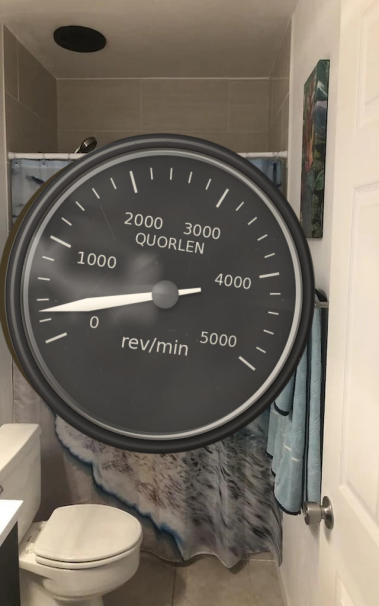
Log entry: 300 rpm
